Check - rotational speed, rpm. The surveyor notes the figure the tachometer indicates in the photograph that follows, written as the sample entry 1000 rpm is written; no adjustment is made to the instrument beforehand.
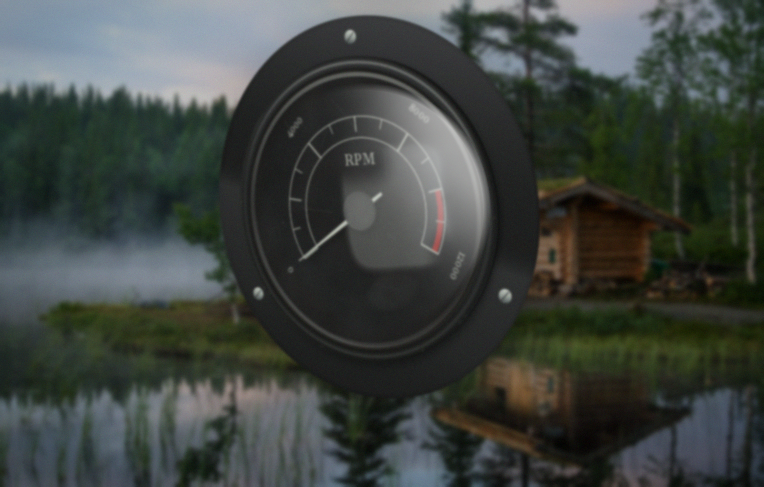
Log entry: 0 rpm
